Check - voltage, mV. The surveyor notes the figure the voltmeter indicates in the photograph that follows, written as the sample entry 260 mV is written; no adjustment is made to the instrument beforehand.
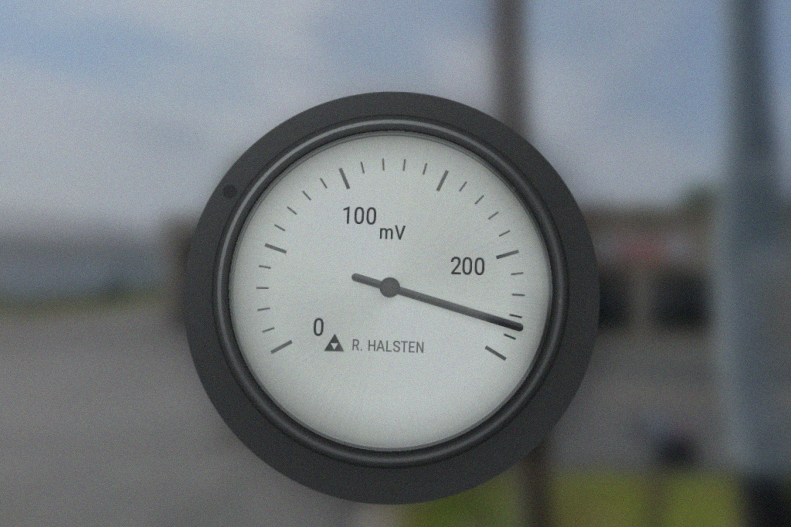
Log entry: 235 mV
